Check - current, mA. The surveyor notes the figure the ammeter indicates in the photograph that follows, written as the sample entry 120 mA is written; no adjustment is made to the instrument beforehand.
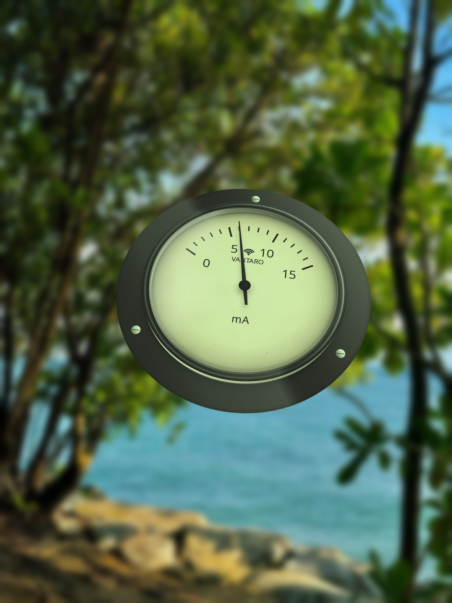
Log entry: 6 mA
